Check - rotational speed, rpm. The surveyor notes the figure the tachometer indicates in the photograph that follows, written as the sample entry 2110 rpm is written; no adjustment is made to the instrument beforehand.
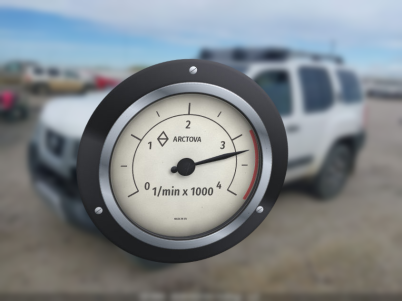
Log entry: 3250 rpm
